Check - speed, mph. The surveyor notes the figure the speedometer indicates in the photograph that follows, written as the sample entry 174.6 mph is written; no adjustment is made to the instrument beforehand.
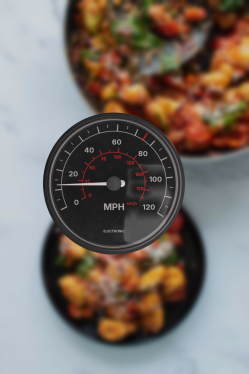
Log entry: 12.5 mph
